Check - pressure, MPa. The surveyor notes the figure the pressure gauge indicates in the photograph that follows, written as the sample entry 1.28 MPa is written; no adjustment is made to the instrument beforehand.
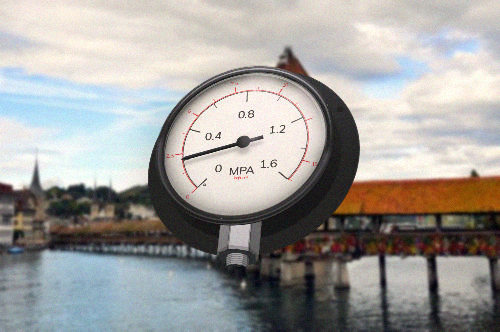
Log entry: 0.2 MPa
